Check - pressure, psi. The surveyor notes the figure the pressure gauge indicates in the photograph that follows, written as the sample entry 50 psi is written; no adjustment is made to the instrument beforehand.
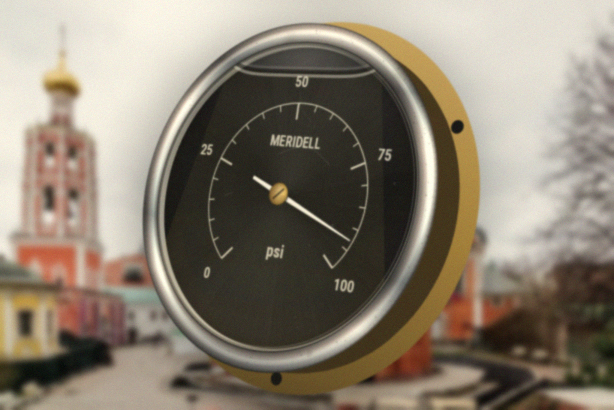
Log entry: 92.5 psi
